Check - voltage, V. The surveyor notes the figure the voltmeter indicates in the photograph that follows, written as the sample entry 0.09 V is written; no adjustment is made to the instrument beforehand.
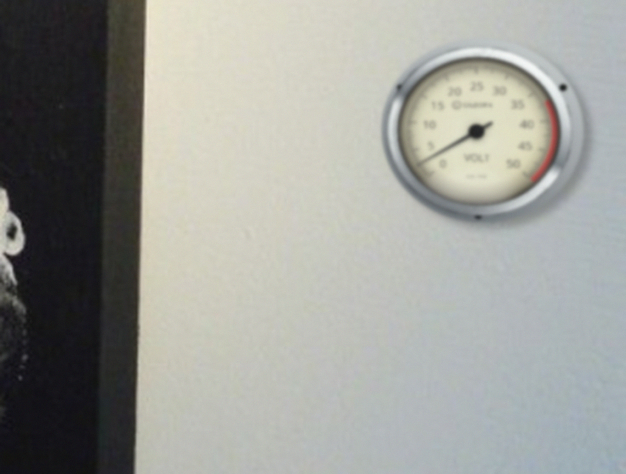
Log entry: 2.5 V
